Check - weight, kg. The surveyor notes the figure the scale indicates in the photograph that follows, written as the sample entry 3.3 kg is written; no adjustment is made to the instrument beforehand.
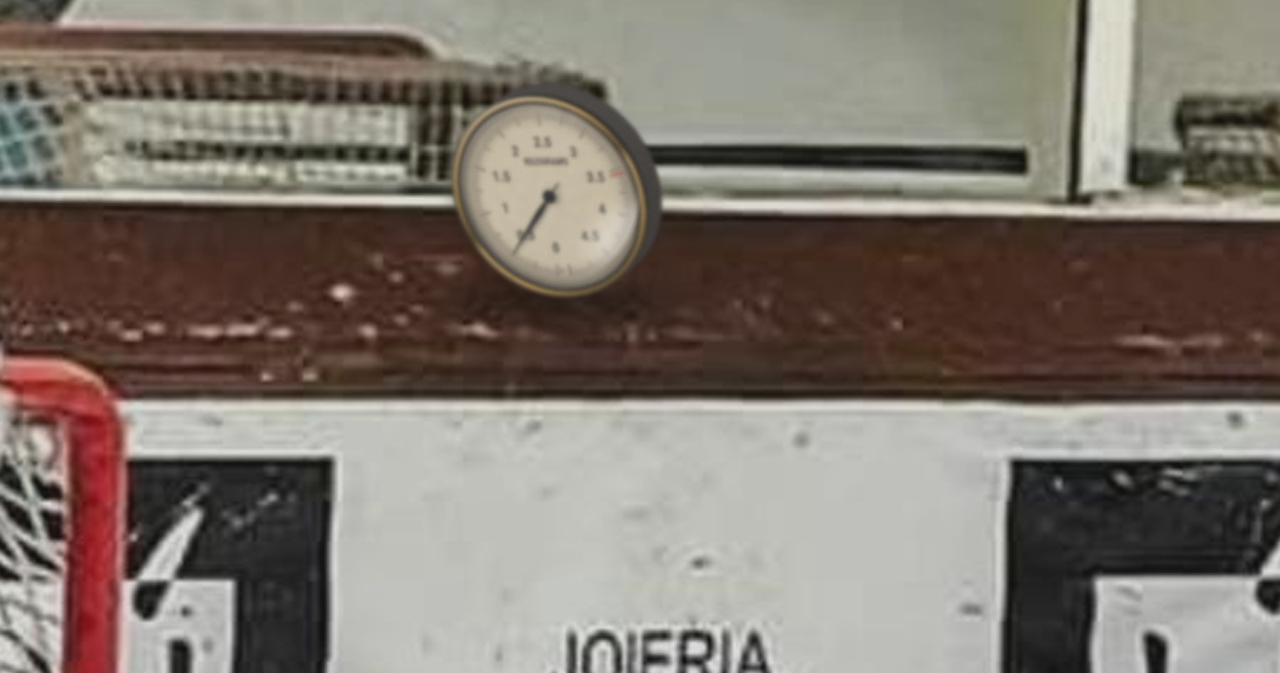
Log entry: 0.5 kg
